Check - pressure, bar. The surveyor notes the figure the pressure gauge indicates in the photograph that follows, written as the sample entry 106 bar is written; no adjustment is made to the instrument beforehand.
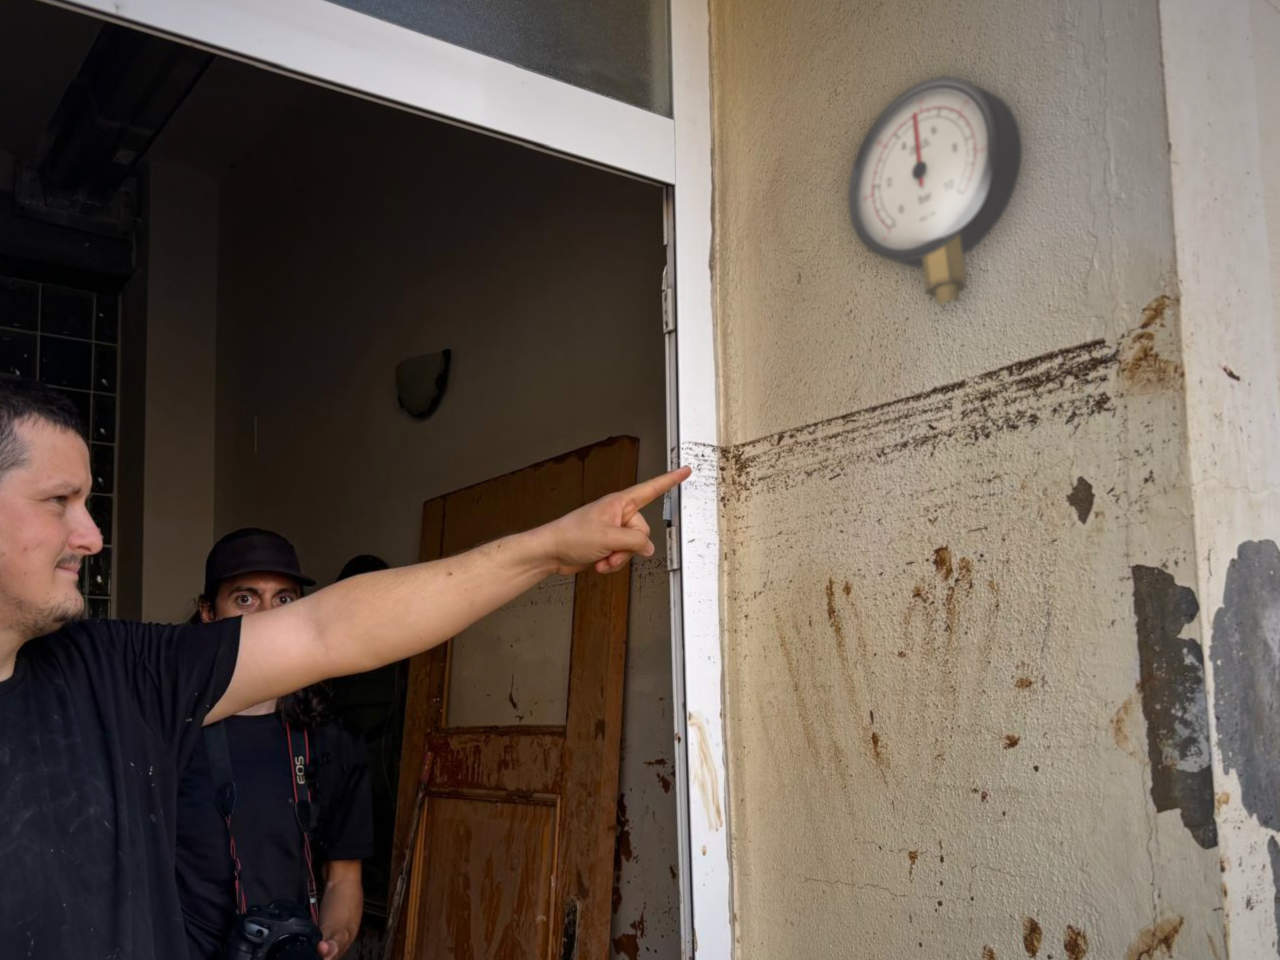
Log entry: 5 bar
